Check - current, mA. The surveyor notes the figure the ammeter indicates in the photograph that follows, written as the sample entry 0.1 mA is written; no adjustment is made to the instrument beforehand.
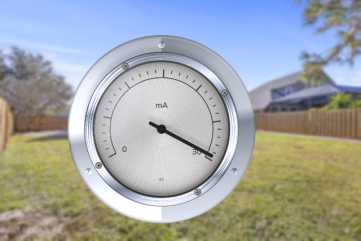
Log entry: 29.5 mA
